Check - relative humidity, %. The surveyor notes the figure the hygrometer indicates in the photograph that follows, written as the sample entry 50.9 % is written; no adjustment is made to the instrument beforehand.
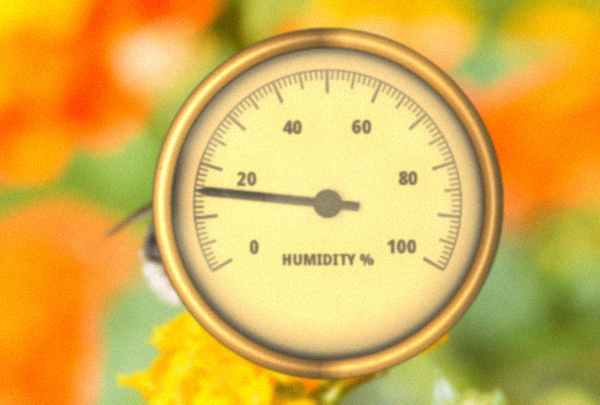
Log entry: 15 %
